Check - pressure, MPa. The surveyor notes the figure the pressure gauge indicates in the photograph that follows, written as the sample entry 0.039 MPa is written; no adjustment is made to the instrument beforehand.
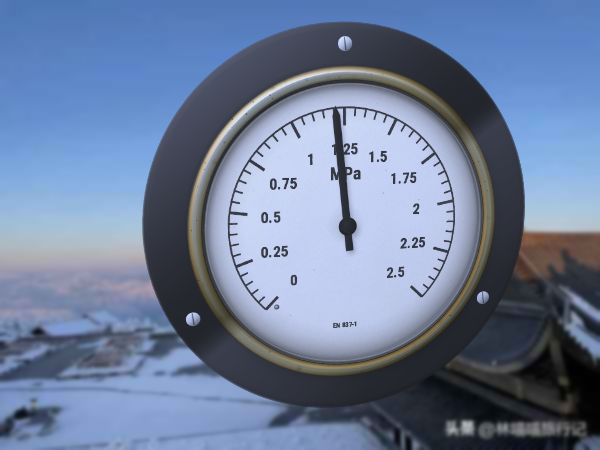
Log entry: 1.2 MPa
